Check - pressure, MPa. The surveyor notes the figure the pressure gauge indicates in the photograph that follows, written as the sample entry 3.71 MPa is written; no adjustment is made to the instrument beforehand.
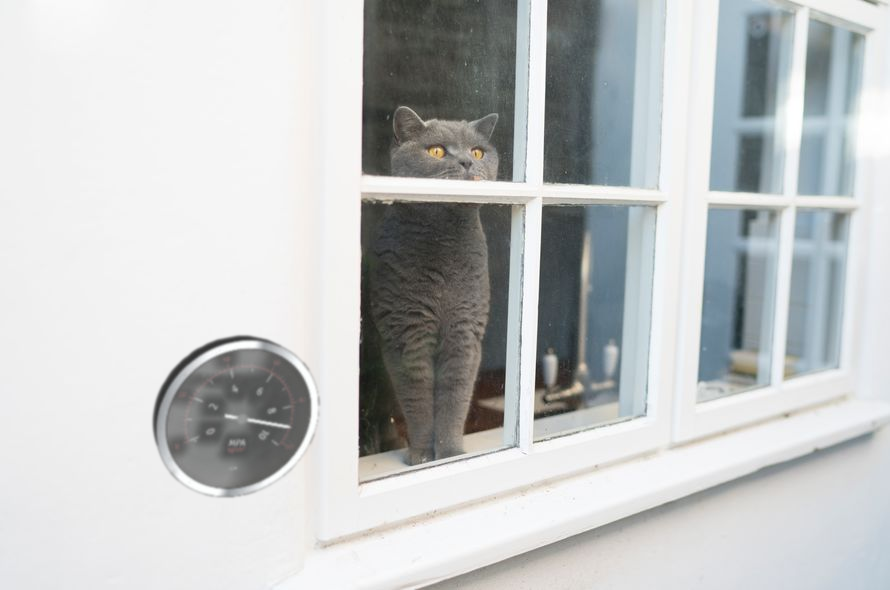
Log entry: 9 MPa
